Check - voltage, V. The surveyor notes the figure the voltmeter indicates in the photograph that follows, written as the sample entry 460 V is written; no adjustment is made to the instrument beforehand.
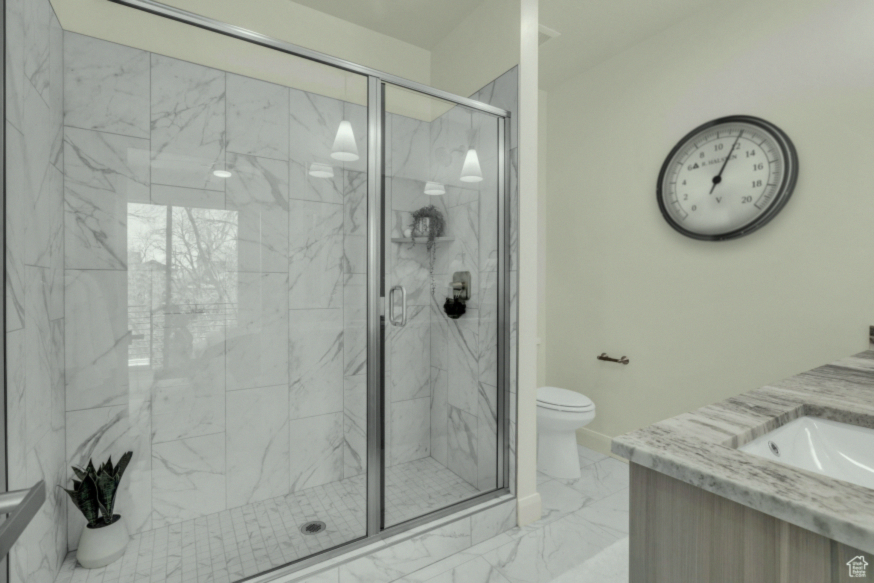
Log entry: 12 V
